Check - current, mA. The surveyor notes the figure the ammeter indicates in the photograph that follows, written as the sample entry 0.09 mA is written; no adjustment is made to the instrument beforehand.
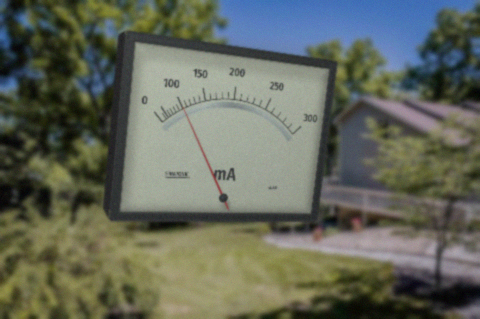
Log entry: 100 mA
